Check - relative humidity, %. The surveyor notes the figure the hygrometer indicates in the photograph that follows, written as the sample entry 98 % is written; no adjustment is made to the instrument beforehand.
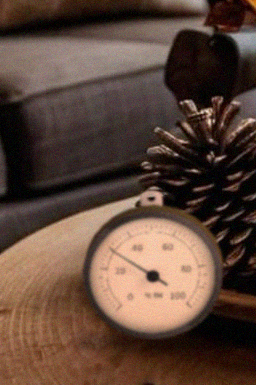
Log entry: 30 %
